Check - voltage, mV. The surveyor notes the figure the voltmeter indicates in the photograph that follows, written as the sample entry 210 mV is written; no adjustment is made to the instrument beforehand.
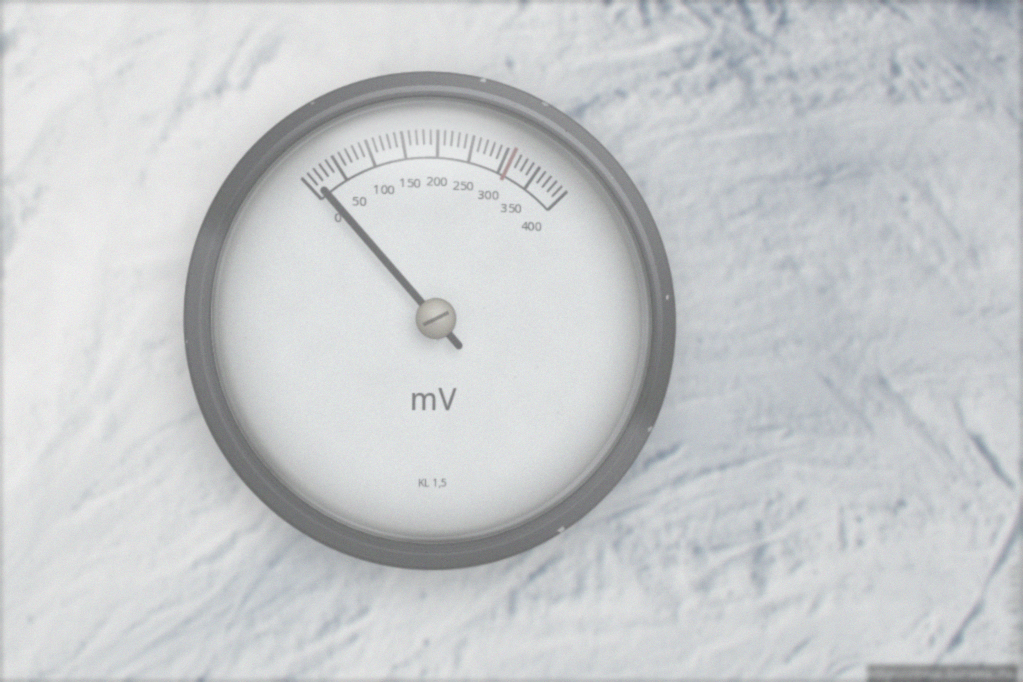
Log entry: 10 mV
